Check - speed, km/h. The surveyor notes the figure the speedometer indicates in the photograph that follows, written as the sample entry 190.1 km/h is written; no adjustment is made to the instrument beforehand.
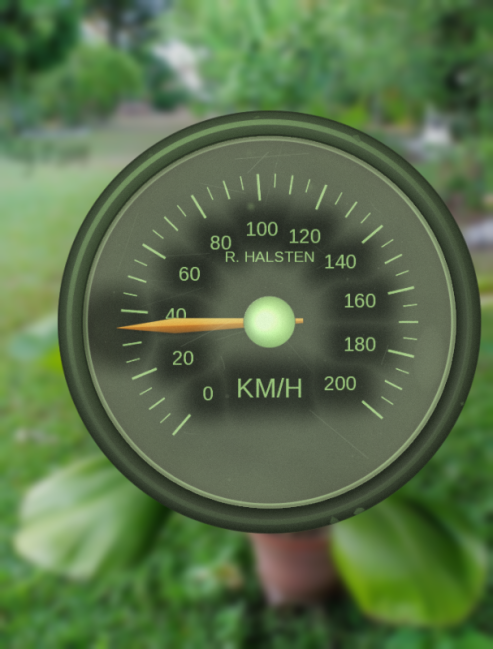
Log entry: 35 km/h
